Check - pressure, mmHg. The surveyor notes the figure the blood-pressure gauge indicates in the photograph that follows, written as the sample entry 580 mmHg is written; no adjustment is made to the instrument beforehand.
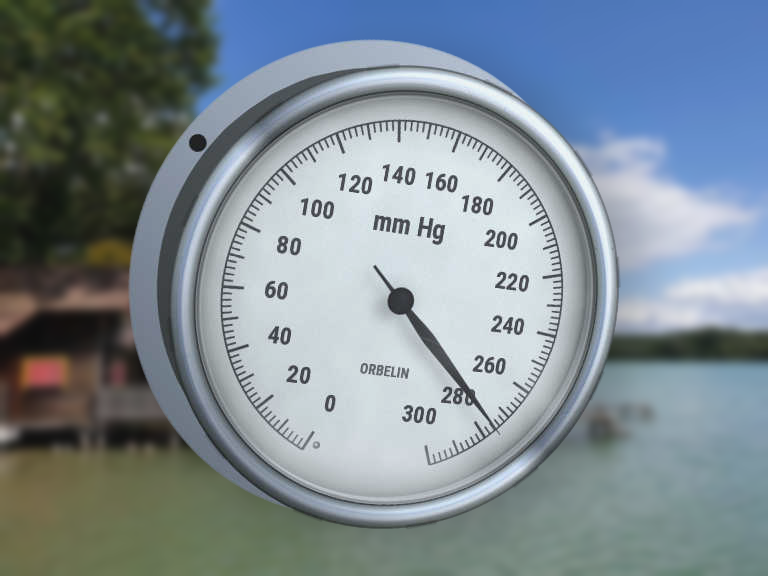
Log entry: 276 mmHg
